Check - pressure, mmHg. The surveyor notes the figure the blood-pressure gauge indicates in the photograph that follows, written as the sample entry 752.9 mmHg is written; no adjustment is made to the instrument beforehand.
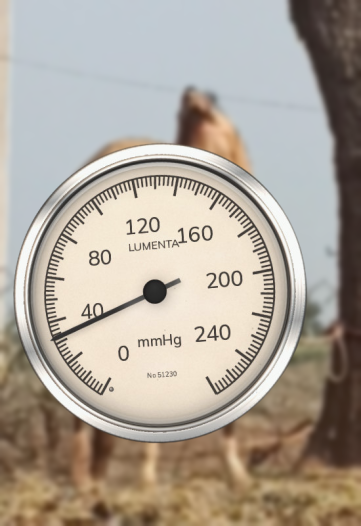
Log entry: 32 mmHg
